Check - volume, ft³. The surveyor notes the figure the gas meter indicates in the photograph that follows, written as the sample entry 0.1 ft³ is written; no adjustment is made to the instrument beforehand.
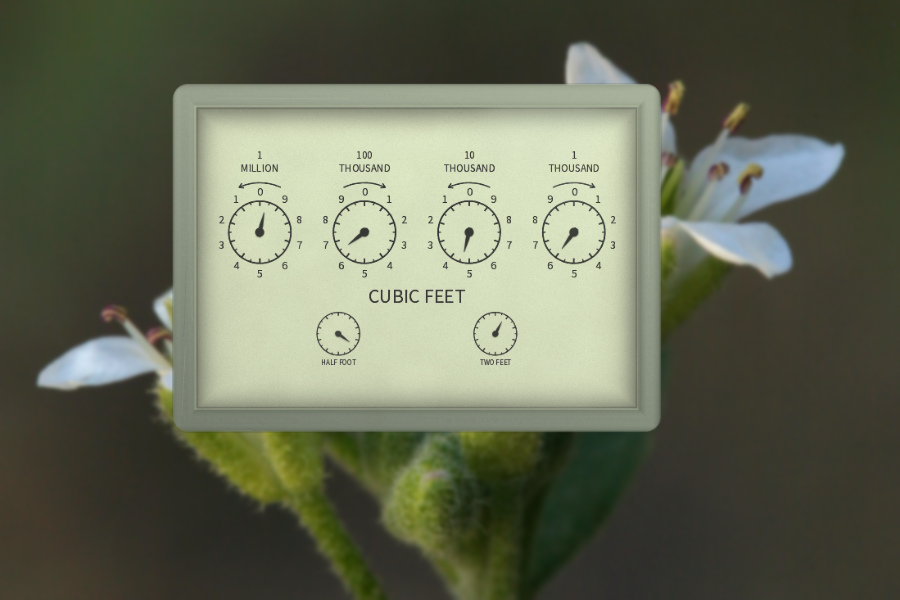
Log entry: 964600 ft³
